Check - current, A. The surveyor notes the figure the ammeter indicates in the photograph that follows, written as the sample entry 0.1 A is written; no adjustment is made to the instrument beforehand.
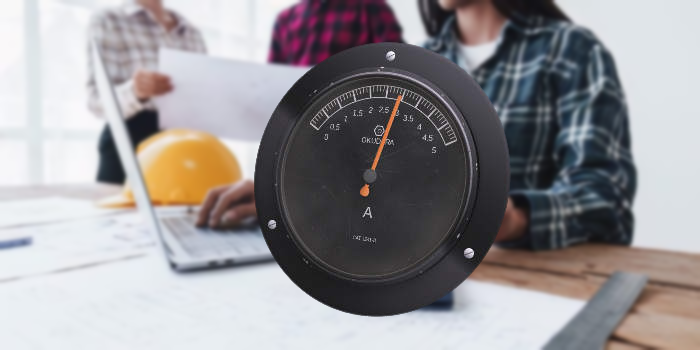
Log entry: 3 A
